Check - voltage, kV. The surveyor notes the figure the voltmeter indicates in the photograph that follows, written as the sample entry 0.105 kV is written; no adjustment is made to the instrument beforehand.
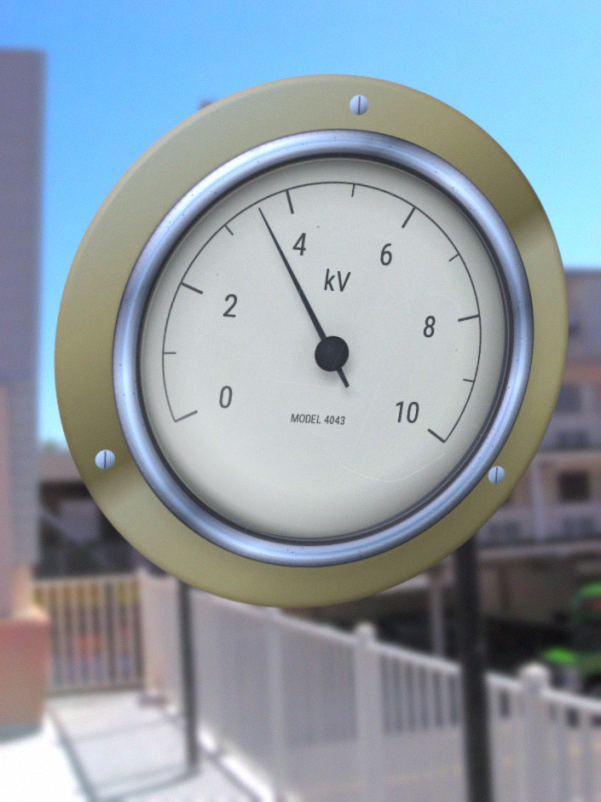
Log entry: 3.5 kV
